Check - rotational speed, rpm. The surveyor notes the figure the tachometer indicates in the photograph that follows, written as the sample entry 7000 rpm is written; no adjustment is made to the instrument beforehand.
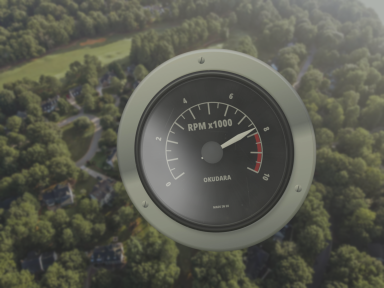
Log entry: 7750 rpm
